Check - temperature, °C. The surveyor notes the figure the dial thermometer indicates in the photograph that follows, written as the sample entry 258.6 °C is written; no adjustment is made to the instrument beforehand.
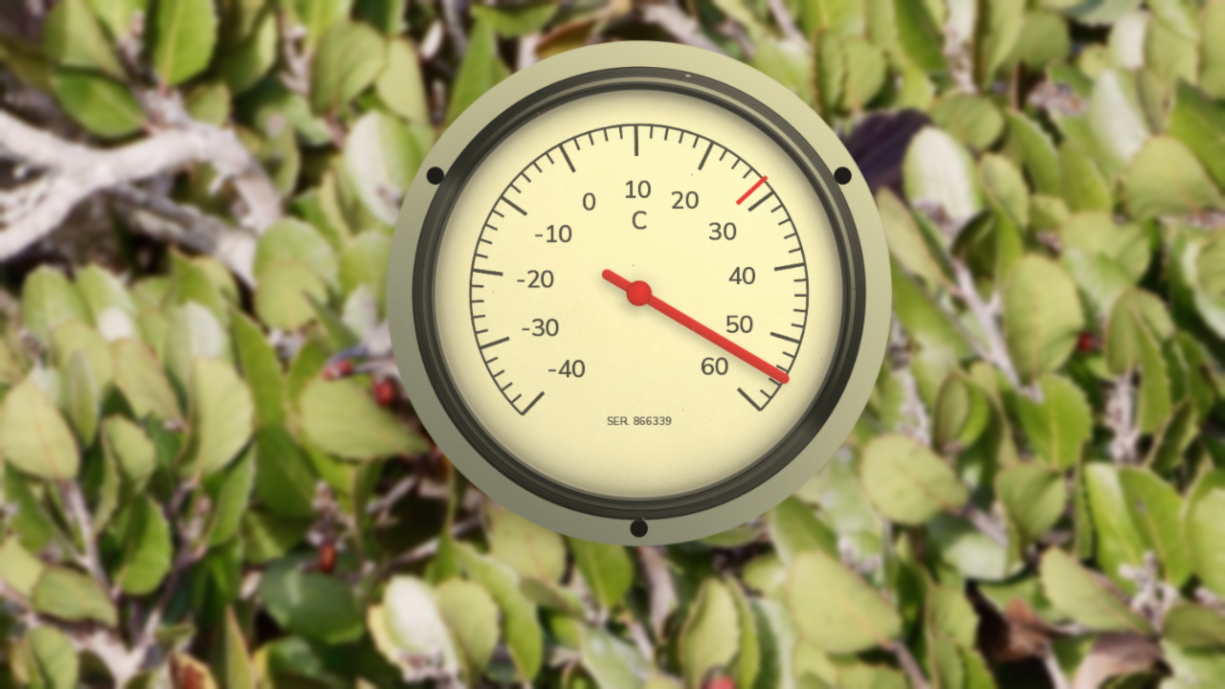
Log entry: 55 °C
